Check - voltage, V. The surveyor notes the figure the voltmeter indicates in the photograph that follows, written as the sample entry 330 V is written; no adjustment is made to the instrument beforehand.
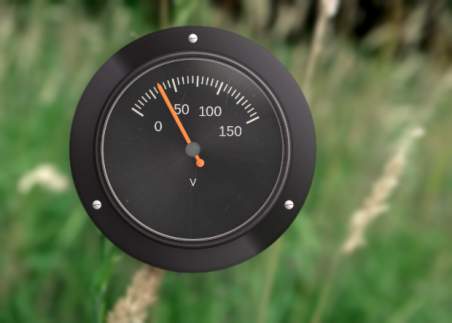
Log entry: 35 V
